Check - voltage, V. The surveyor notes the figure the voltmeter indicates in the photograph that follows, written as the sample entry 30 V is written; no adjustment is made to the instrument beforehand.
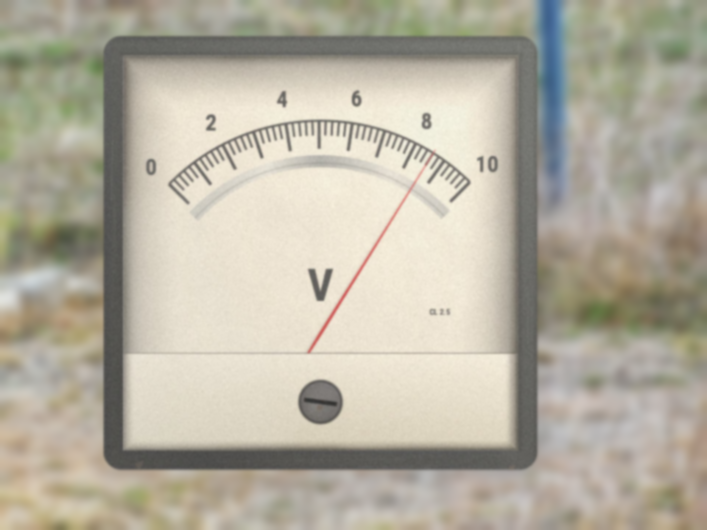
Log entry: 8.6 V
